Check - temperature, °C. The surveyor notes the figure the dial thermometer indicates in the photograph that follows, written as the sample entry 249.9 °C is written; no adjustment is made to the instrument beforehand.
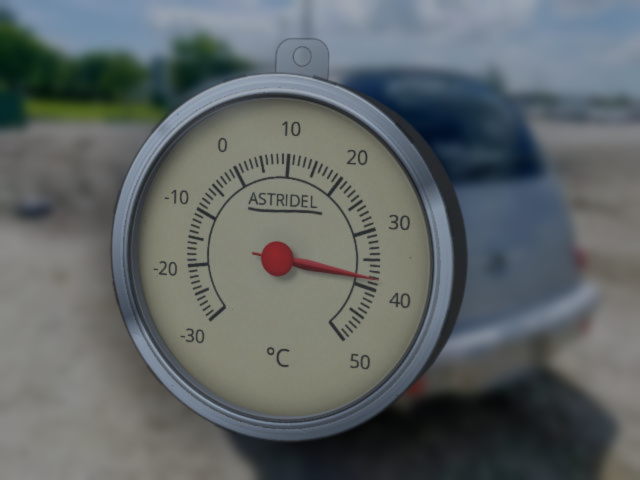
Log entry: 38 °C
